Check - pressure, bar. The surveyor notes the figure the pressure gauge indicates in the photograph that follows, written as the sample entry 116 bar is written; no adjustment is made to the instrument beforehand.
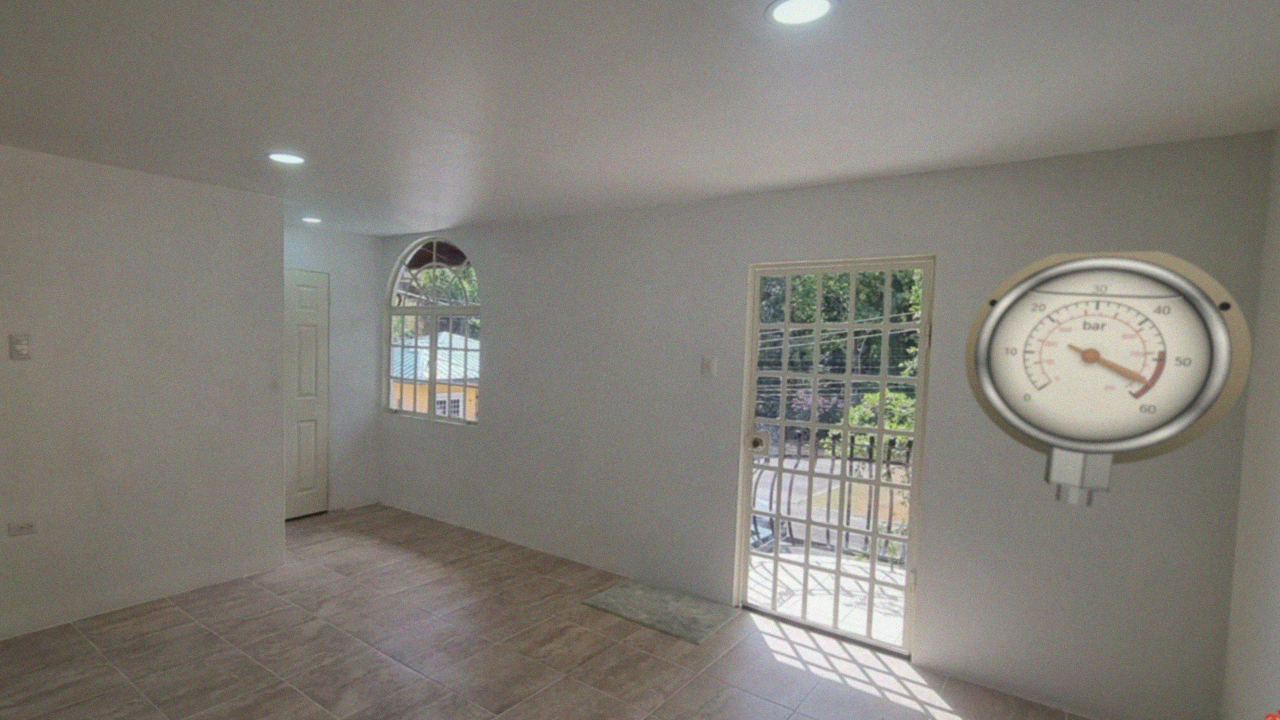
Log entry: 56 bar
